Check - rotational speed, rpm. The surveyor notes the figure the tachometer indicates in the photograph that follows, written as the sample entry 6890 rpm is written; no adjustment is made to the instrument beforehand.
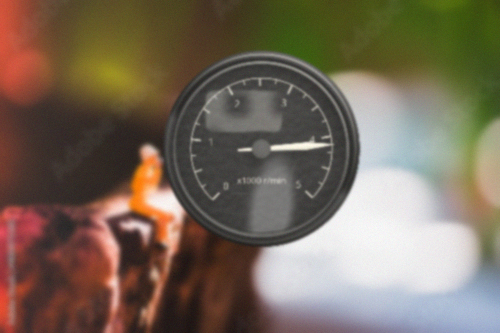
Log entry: 4125 rpm
